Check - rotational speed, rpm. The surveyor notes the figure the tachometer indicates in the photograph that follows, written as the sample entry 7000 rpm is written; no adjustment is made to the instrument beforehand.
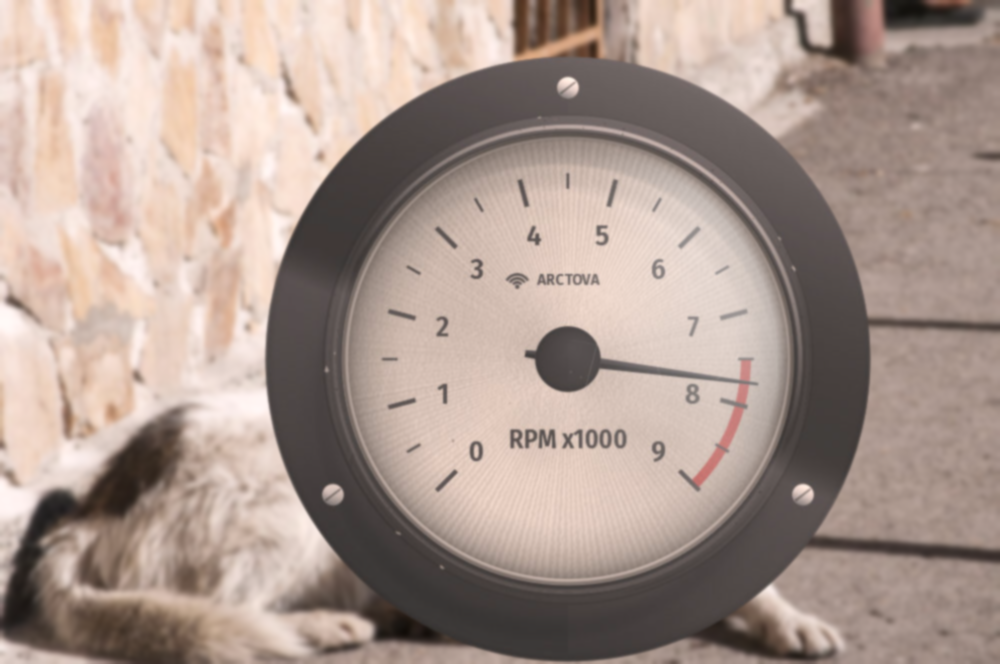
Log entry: 7750 rpm
